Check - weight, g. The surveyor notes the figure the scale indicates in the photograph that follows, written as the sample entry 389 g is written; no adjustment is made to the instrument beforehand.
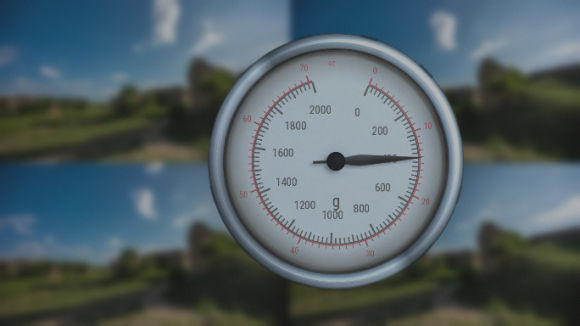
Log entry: 400 g
